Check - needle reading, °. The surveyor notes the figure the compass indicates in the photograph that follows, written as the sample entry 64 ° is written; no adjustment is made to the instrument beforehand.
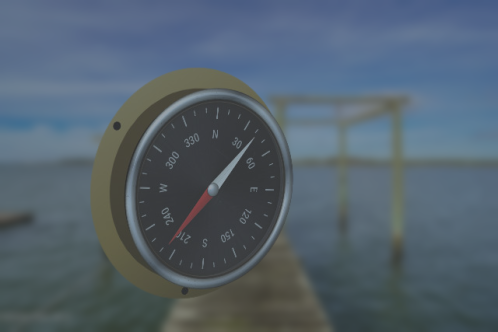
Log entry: 220 °
